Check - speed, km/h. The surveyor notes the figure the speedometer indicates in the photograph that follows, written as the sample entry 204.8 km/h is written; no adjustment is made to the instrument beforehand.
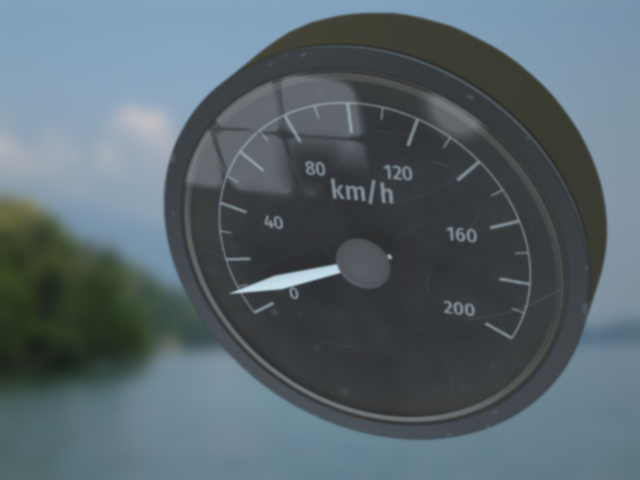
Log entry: 10 km/h
